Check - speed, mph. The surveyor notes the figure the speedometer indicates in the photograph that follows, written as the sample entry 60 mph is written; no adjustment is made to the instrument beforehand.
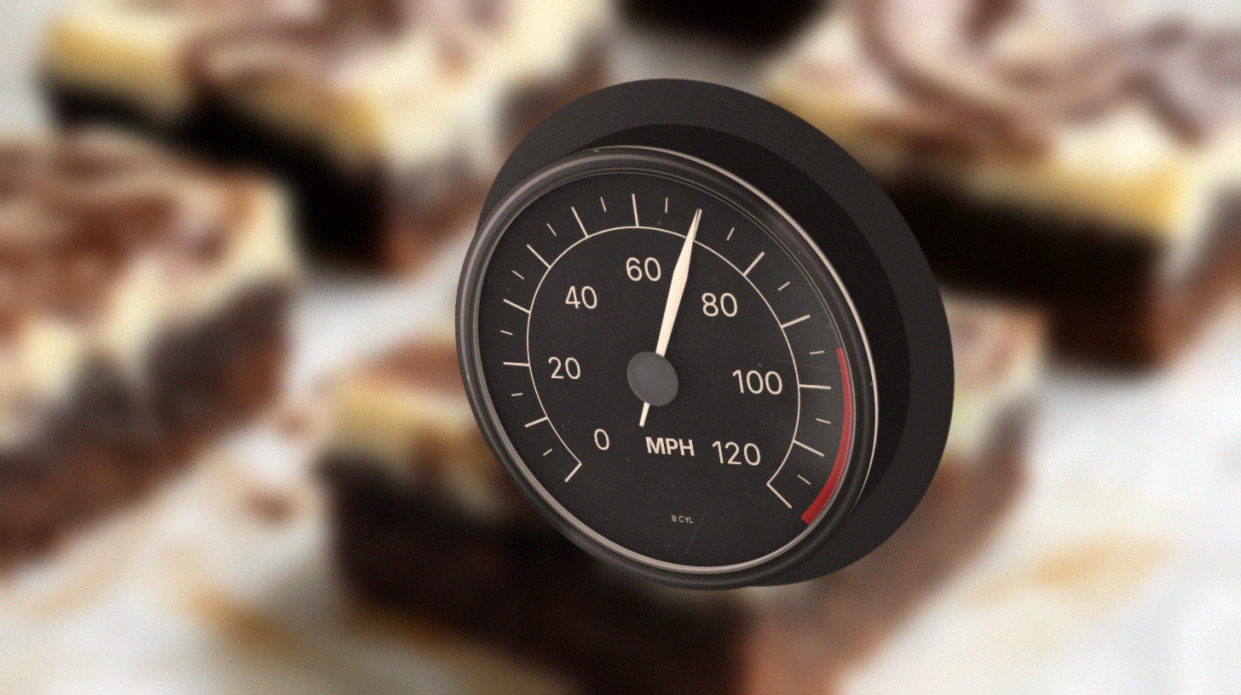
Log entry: 70 mph
